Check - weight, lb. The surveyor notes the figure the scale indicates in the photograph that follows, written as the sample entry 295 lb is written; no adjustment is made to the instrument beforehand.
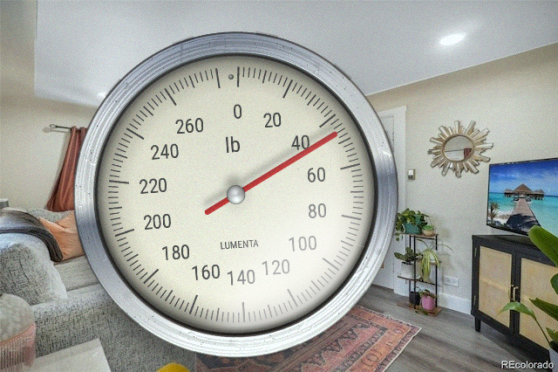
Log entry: 46 lb
